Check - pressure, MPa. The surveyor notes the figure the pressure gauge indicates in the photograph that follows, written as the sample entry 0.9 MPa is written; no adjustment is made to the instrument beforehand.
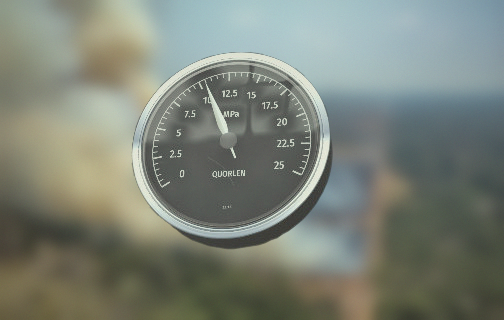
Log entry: 10.5 MPa
